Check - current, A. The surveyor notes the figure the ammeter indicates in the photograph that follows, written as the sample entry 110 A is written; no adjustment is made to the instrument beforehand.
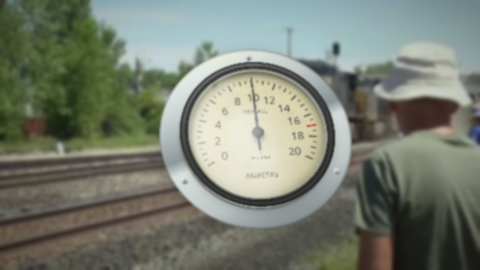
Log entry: 10 A
